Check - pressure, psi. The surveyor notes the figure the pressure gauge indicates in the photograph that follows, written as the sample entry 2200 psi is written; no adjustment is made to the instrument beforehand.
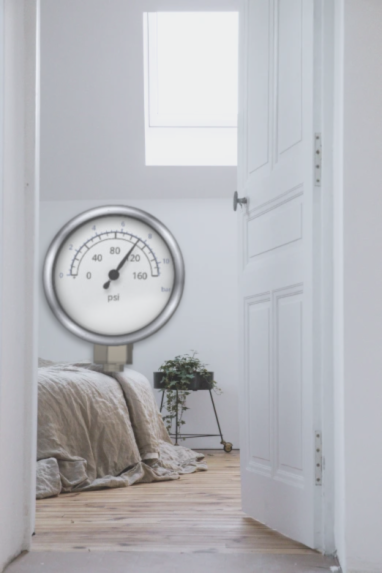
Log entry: 110 psi
